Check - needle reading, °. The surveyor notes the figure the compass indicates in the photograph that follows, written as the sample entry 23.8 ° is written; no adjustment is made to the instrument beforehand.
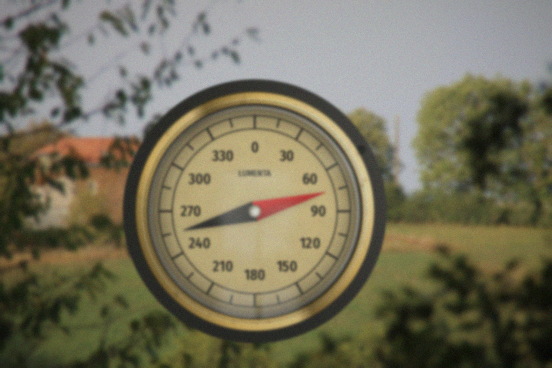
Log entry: 75 °
